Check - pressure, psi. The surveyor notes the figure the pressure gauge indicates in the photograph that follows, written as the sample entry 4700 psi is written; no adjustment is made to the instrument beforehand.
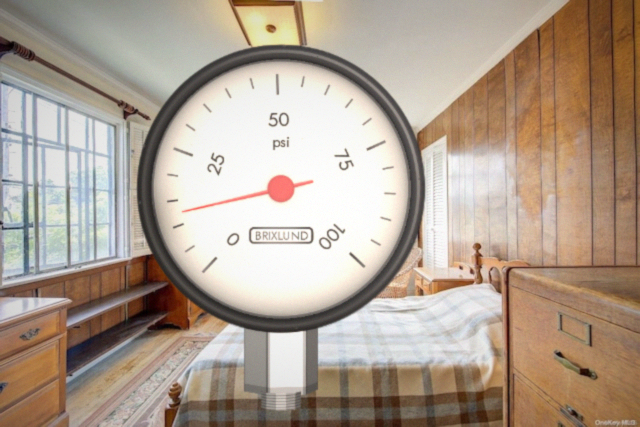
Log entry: 12.5 psi
